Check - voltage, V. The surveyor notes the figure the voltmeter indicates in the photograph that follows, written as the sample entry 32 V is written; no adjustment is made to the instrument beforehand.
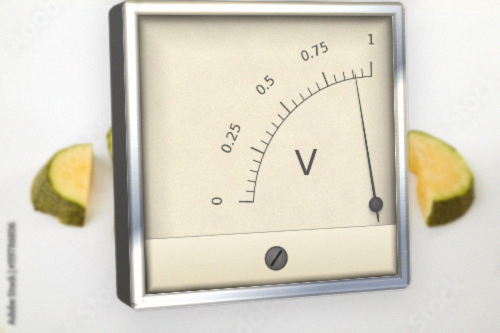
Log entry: 0.9 V
